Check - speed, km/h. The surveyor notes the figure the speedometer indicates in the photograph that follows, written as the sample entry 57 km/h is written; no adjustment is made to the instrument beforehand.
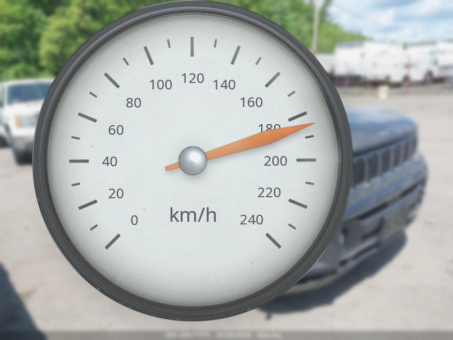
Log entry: 185 km/h
